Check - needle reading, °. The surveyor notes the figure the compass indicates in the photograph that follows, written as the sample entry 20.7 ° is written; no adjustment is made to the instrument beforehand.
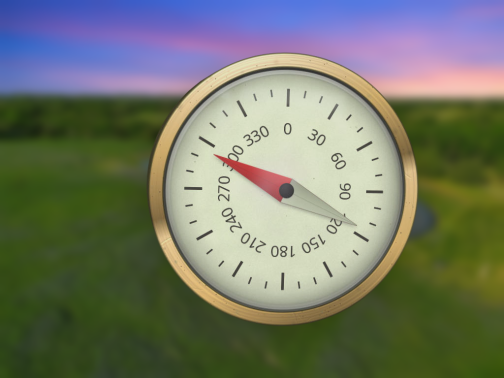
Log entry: 295 °
